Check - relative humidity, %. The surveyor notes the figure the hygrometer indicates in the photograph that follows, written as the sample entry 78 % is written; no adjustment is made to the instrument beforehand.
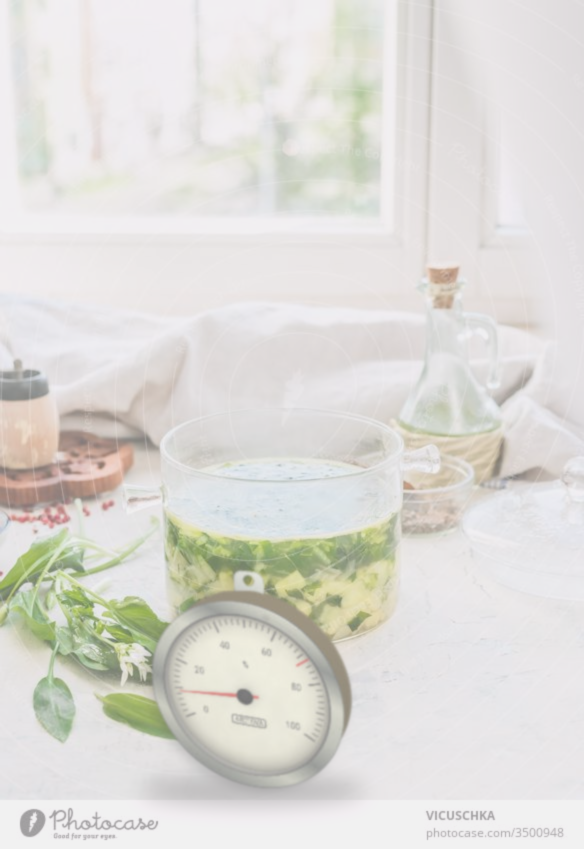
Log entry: 10 %
